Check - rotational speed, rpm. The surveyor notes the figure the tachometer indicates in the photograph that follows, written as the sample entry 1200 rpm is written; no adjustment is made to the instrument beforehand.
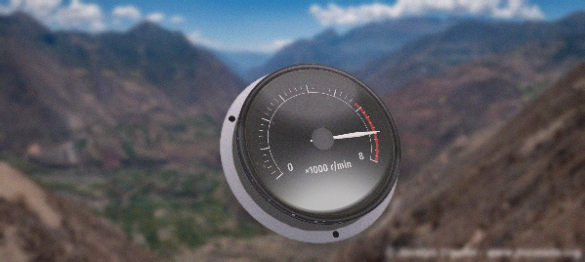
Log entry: 7000 rpm
